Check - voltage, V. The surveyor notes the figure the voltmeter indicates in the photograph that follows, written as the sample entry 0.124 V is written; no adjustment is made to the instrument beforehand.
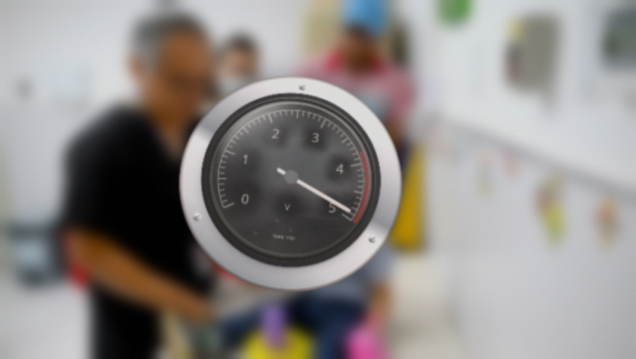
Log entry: 4.9 V
